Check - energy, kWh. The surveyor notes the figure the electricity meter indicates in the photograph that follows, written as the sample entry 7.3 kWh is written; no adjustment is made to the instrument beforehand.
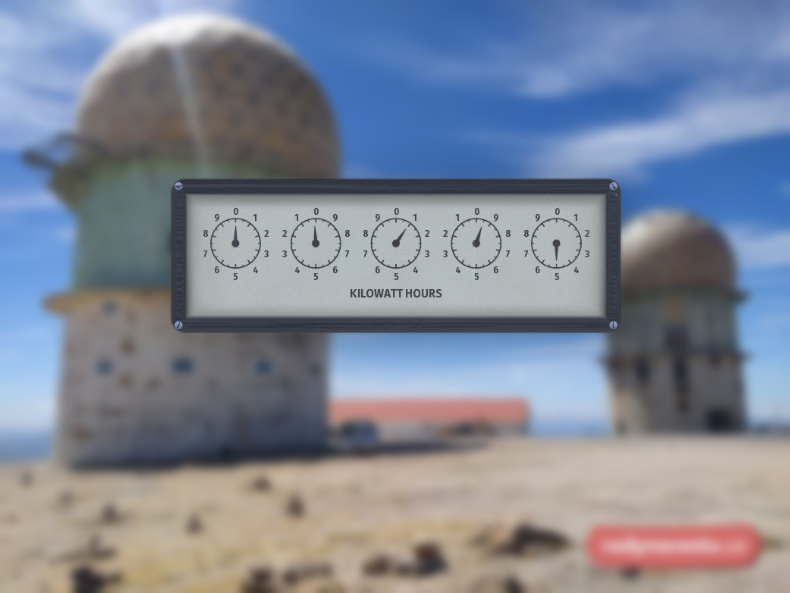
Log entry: 95 kWh
